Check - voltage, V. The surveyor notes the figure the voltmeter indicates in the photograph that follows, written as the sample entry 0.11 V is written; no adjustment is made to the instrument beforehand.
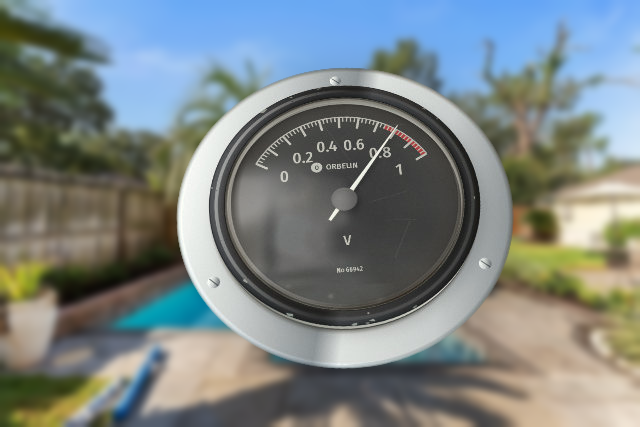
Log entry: 0.8 V
